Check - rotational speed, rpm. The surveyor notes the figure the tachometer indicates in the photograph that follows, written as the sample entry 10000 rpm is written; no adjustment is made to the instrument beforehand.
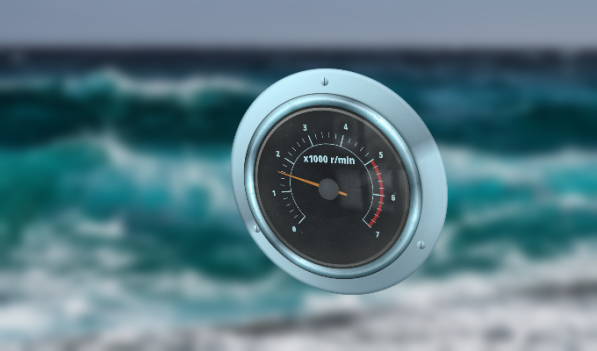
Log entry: 1600 rpm
